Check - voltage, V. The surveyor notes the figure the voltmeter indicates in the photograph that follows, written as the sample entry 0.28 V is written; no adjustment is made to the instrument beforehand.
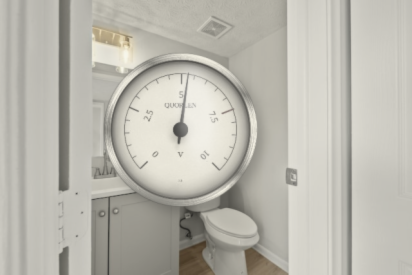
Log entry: 5.25 V
